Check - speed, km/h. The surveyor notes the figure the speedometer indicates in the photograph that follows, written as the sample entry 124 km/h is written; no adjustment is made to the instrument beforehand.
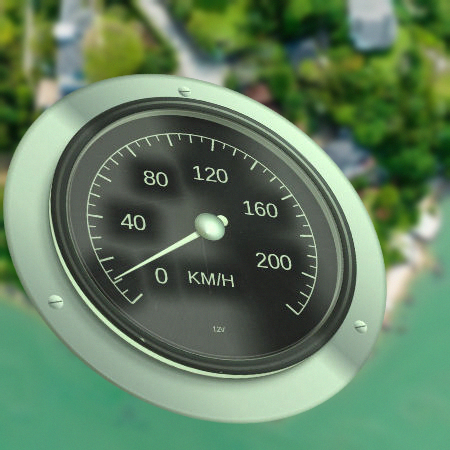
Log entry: 10 km/h
